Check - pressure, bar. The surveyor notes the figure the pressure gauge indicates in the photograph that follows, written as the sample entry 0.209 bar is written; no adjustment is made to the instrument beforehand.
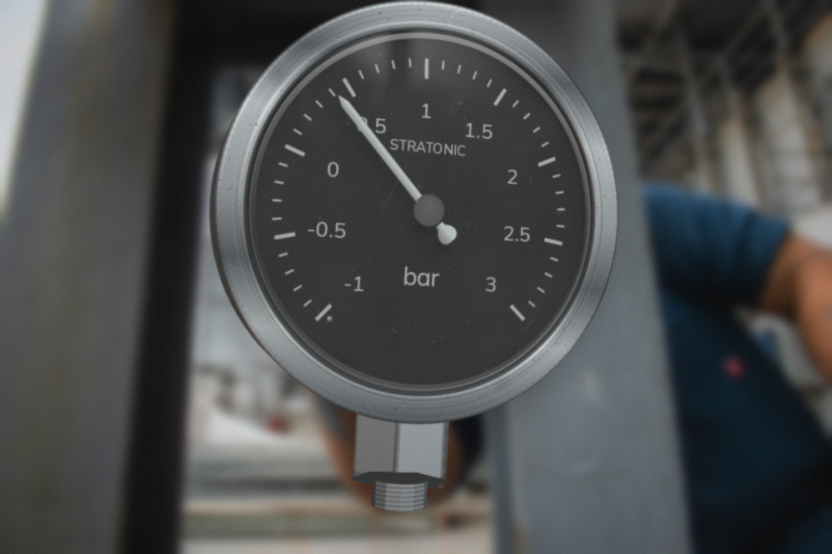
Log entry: 0.4 bar
